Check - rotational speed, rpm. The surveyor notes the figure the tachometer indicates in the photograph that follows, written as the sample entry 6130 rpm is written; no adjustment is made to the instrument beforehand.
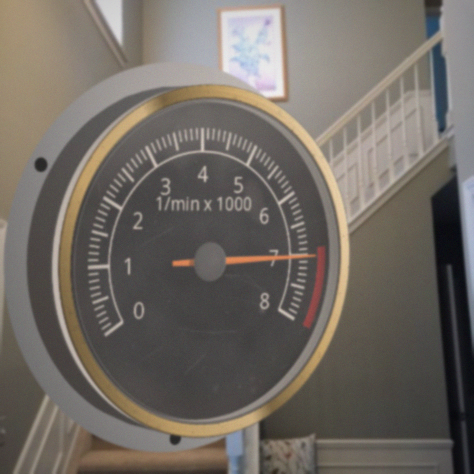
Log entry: 7000 rpm
